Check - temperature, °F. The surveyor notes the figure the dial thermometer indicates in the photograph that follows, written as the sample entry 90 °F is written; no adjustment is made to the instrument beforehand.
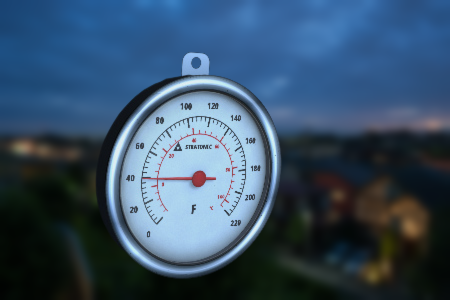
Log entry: 40 °F
